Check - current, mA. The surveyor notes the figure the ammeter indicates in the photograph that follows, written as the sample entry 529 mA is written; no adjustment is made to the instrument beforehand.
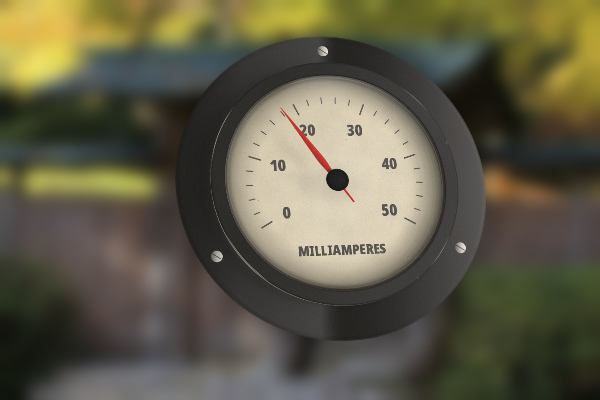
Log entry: 18 mA
